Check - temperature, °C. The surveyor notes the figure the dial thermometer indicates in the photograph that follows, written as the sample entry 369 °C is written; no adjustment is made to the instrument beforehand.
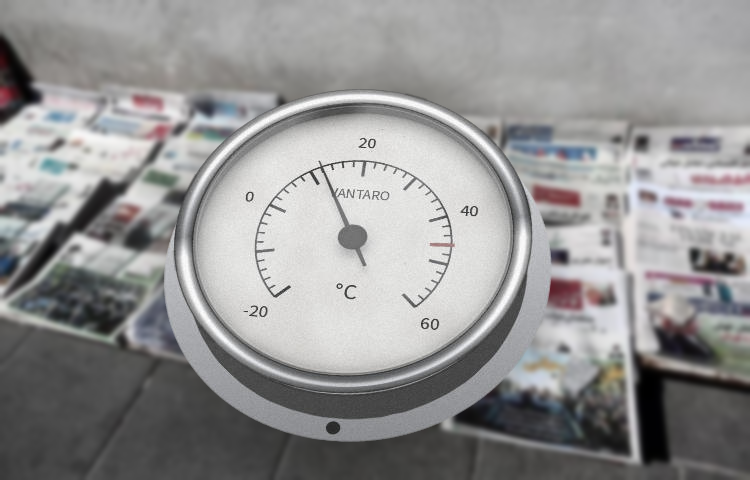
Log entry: 12 °C
